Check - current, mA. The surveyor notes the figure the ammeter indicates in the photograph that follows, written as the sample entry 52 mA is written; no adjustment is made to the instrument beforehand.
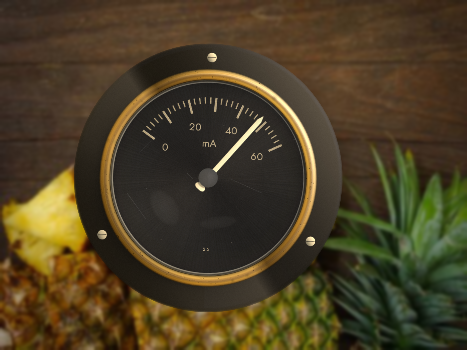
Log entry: 48 mA
